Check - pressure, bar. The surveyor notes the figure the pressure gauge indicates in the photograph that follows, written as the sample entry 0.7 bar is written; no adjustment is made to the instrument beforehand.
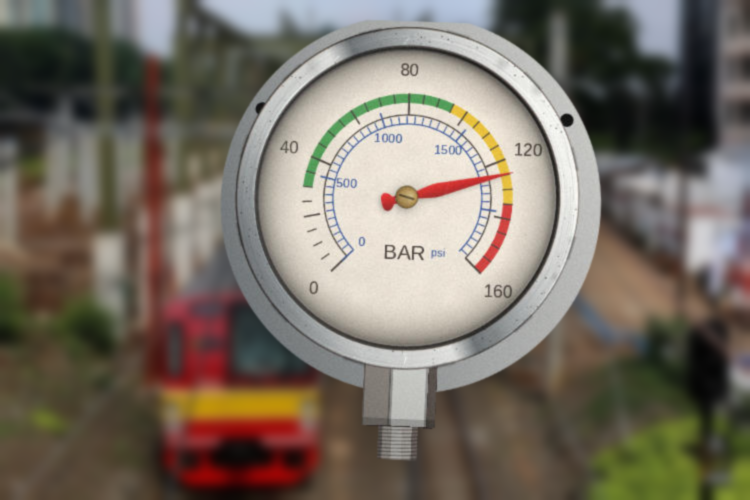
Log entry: 125 bar
